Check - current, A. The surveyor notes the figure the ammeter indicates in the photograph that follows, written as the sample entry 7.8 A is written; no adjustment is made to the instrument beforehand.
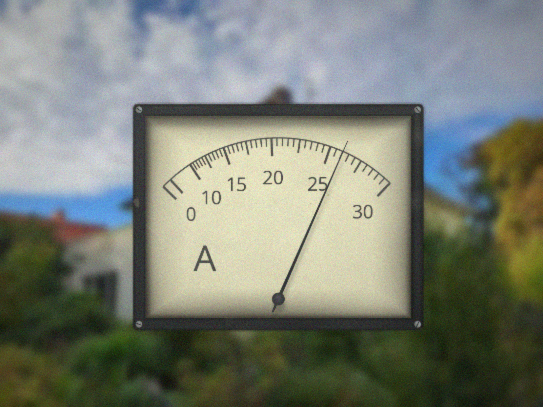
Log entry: 26 A
